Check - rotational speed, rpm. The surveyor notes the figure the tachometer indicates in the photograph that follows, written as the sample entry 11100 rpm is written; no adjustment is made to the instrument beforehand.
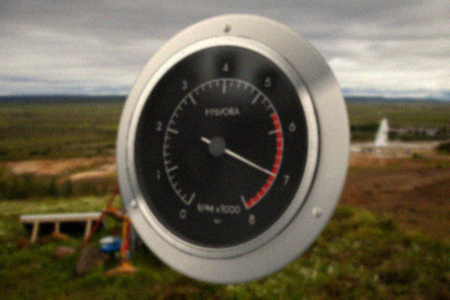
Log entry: 7000 rpm
